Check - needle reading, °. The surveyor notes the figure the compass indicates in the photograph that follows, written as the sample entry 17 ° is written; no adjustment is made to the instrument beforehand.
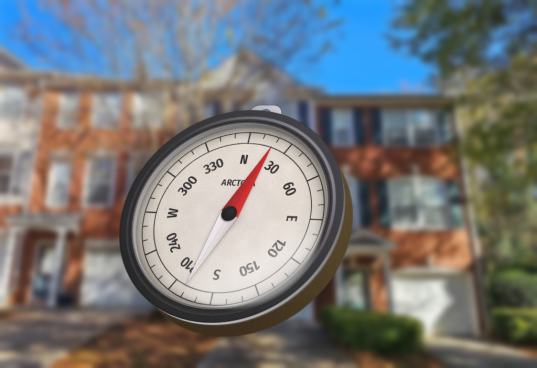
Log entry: 20 °
